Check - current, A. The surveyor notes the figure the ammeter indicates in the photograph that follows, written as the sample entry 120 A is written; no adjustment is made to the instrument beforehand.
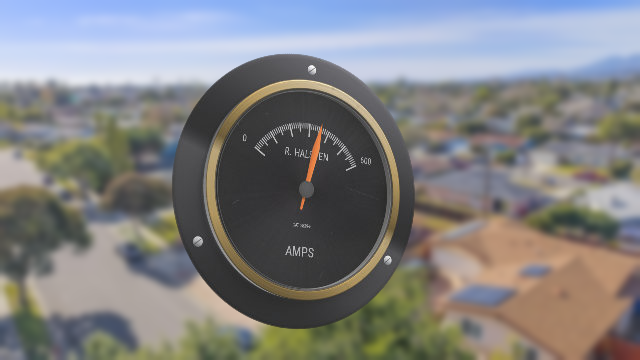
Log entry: 350 A
